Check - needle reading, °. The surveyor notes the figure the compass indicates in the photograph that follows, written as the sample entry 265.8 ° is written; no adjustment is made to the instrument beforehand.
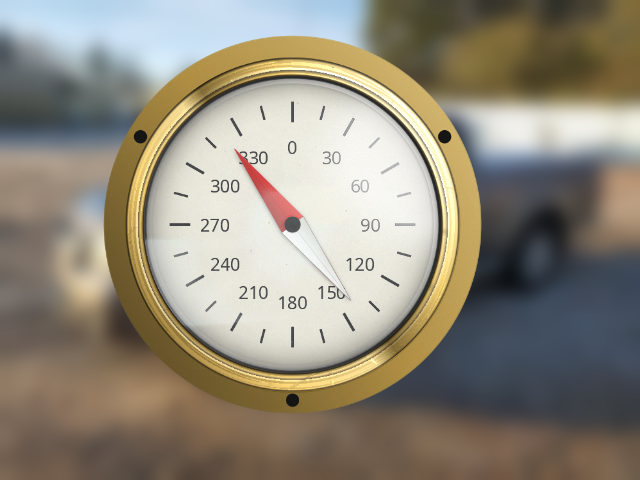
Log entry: 322.5 °
